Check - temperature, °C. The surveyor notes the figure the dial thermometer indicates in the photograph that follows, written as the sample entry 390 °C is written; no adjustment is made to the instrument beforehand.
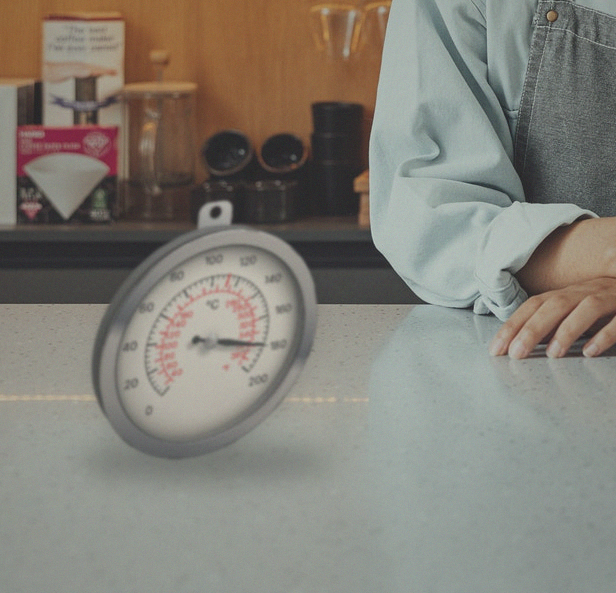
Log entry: 180 °C
